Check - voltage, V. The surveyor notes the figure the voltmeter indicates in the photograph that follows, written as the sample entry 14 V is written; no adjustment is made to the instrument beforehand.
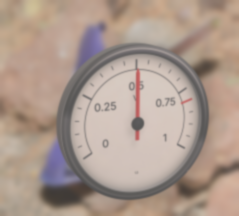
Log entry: 0.5 V
